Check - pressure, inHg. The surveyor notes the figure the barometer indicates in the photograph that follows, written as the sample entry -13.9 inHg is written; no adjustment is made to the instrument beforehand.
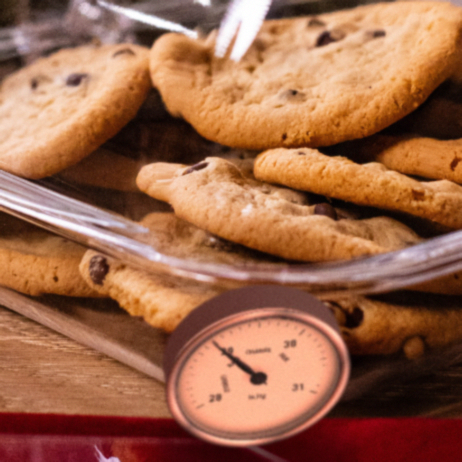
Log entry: 29 inHg
